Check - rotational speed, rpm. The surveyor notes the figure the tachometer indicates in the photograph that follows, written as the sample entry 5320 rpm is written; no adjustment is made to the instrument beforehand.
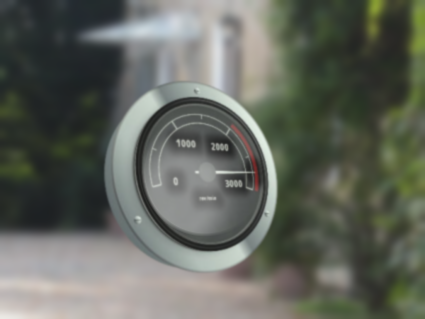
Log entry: 2750 rpm
